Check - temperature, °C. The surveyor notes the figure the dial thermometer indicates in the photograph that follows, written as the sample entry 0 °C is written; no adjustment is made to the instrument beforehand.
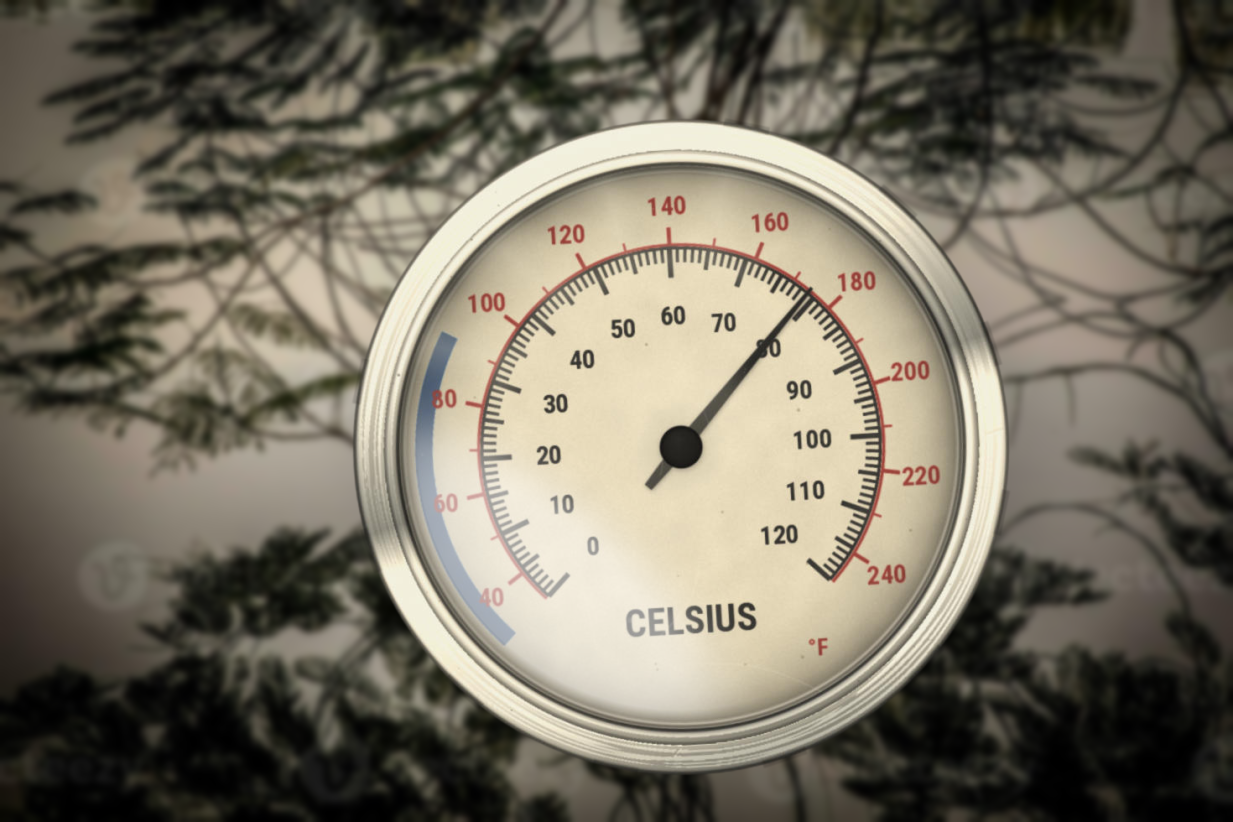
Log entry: 79 °C
